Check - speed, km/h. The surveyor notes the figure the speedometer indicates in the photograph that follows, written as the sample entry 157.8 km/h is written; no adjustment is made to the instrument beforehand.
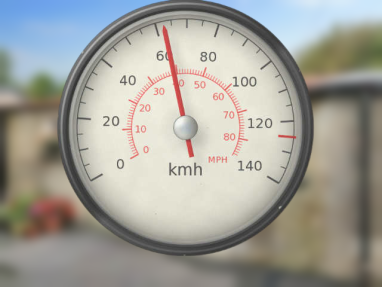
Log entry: 62.5 km/h
